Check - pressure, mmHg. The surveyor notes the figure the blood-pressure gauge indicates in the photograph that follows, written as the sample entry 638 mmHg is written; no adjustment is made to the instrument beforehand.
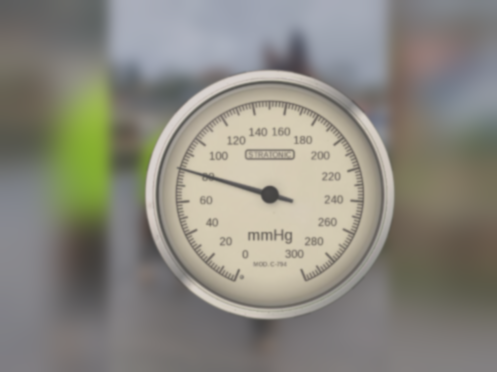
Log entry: 80 mmHg
